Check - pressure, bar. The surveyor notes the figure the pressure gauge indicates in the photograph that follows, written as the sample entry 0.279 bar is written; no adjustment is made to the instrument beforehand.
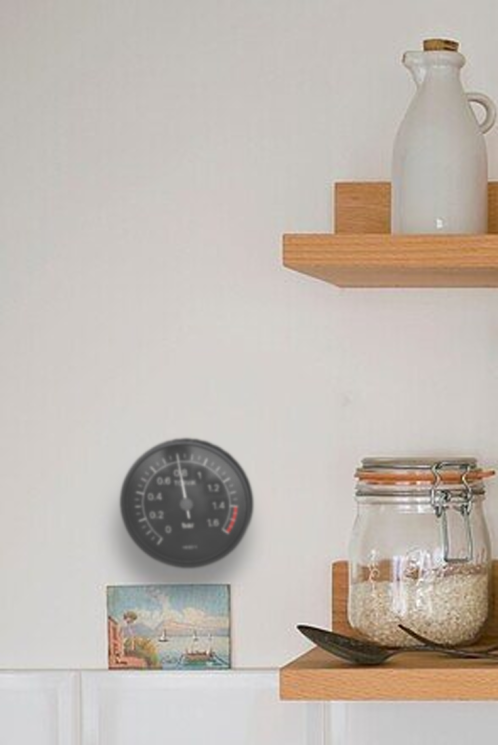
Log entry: 0.8 bar
